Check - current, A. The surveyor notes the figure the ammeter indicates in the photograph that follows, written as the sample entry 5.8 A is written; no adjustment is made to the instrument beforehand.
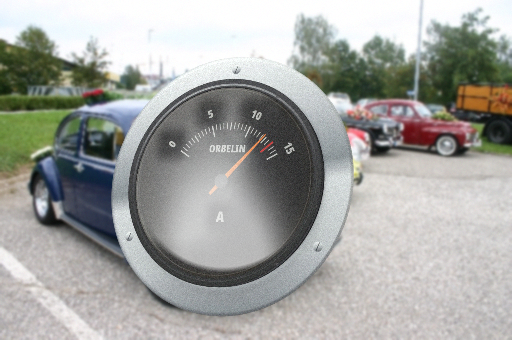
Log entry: 12.5 A
